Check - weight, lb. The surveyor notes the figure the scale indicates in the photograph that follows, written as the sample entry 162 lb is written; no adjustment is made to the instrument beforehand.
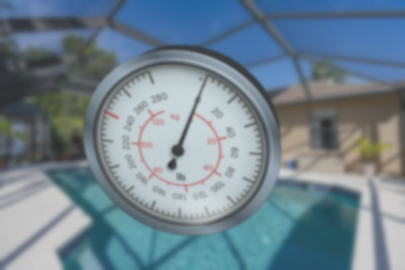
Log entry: 0 lb
